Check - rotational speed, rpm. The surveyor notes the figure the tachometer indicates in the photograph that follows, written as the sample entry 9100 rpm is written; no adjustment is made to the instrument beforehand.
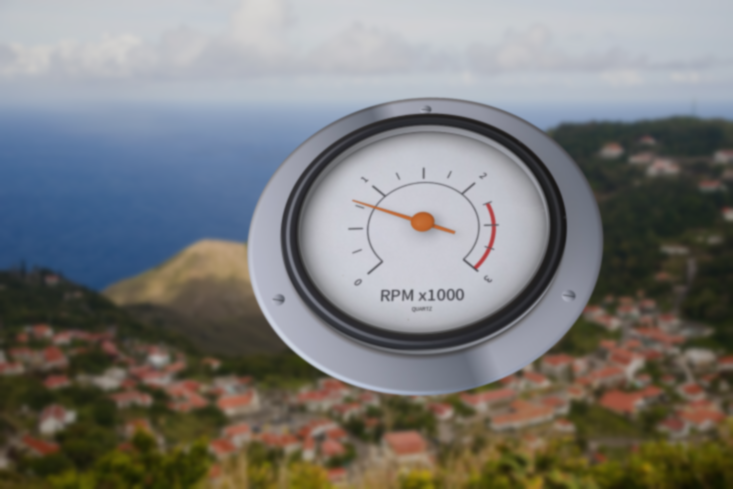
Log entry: 750 rpm
